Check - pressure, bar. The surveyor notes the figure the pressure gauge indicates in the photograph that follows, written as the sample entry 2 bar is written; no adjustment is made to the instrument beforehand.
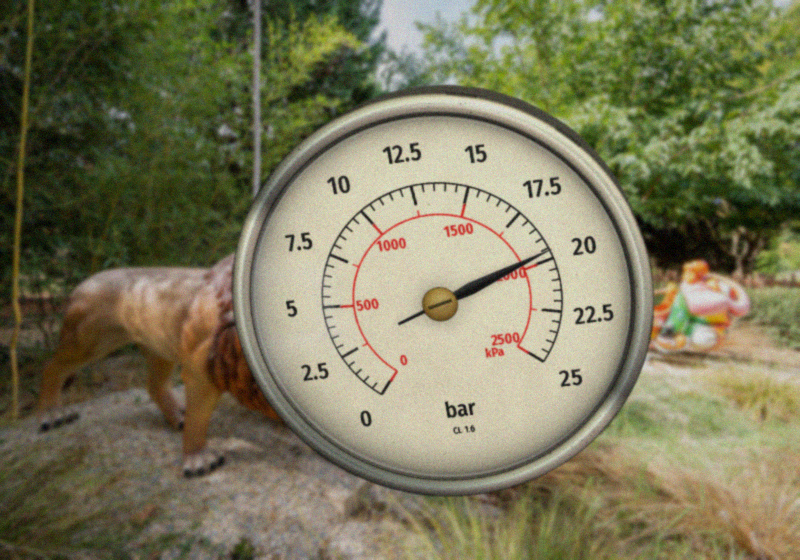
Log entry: 19.5 bar
